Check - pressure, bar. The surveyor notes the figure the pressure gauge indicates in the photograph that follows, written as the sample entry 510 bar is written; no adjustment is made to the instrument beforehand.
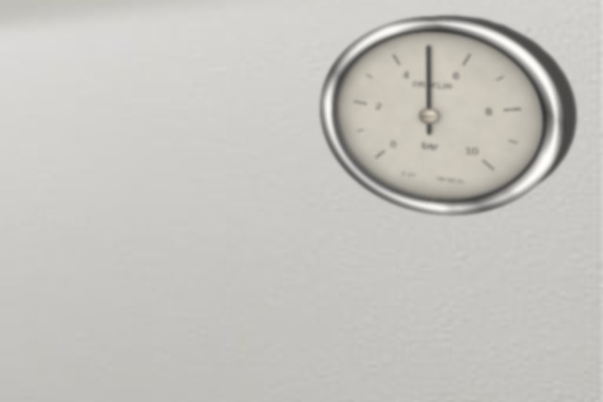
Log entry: 5 bar
